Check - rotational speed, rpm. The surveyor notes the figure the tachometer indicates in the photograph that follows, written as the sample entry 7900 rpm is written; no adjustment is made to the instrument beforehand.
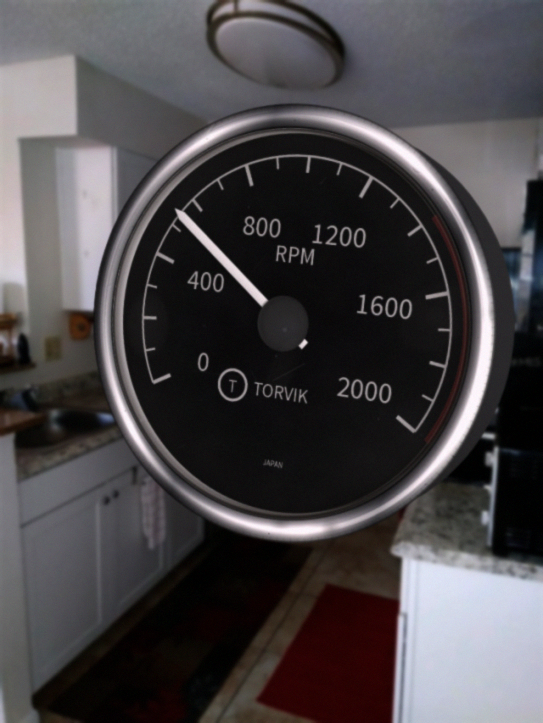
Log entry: 550 rpm
